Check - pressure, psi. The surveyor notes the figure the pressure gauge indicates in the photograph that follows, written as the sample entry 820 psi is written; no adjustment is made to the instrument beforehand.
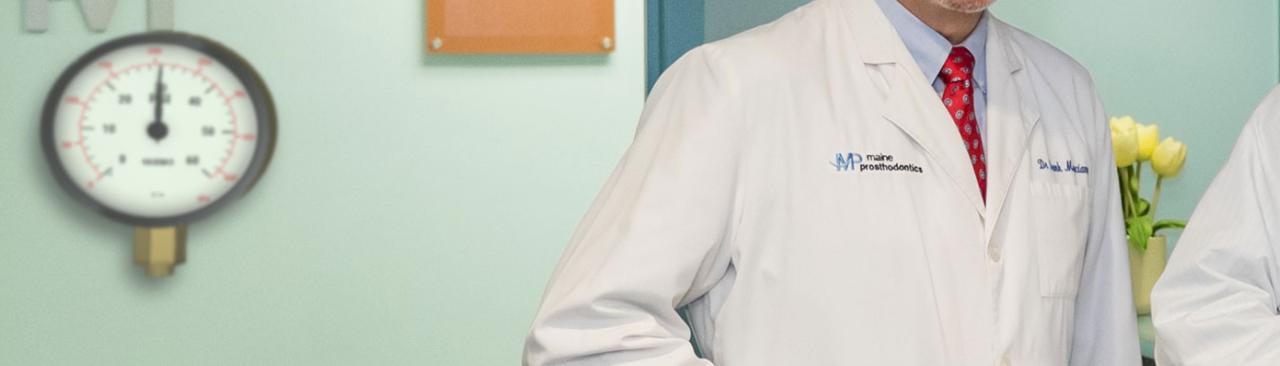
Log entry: 30 psi
